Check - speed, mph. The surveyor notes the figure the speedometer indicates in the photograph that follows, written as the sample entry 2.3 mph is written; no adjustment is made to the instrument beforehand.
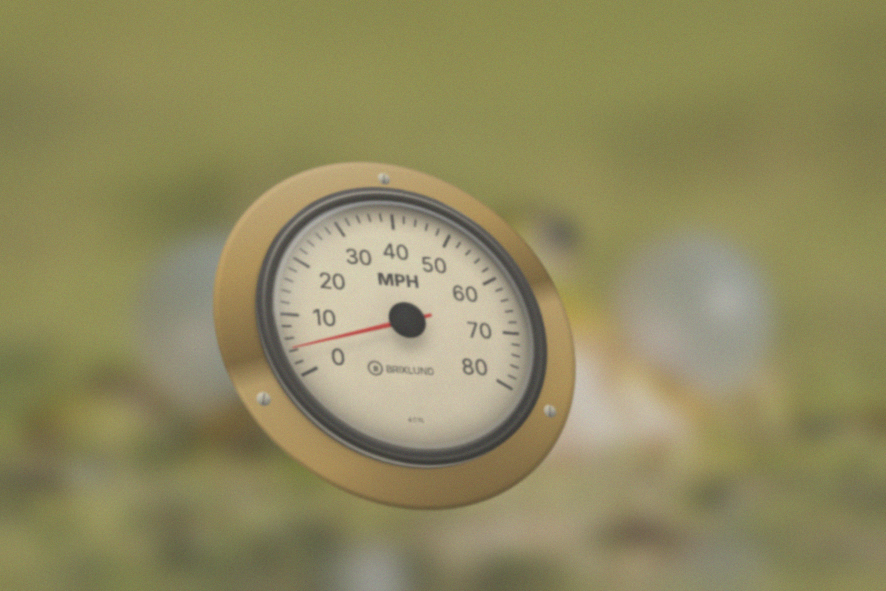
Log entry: 4 mph
